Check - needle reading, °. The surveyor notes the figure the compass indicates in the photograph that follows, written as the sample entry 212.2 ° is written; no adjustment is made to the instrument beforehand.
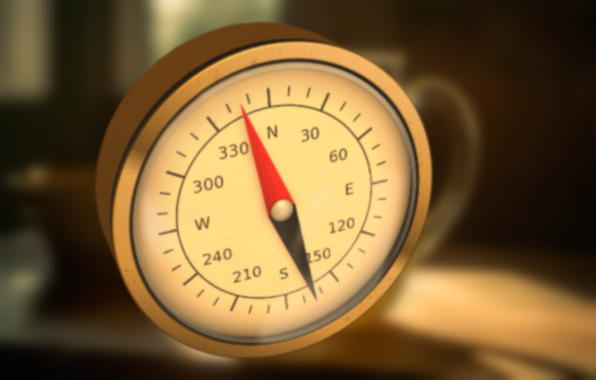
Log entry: 345 °
